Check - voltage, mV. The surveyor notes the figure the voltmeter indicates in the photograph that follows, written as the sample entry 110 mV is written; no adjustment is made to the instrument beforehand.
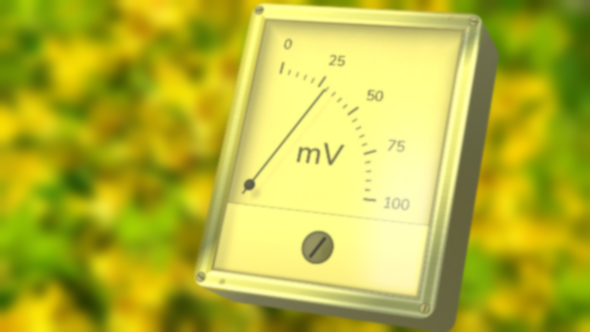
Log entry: 30 mV
